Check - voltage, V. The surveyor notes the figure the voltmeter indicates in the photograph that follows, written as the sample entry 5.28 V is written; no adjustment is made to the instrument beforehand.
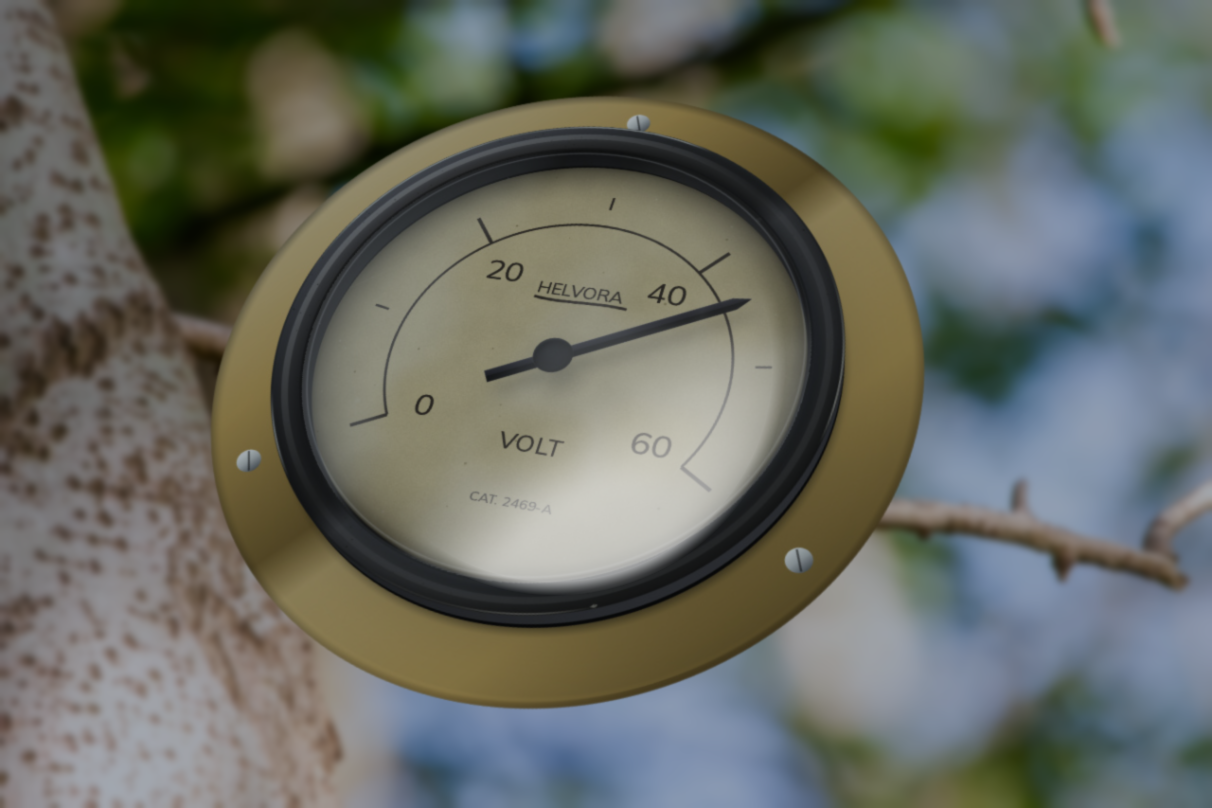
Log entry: 45 V
